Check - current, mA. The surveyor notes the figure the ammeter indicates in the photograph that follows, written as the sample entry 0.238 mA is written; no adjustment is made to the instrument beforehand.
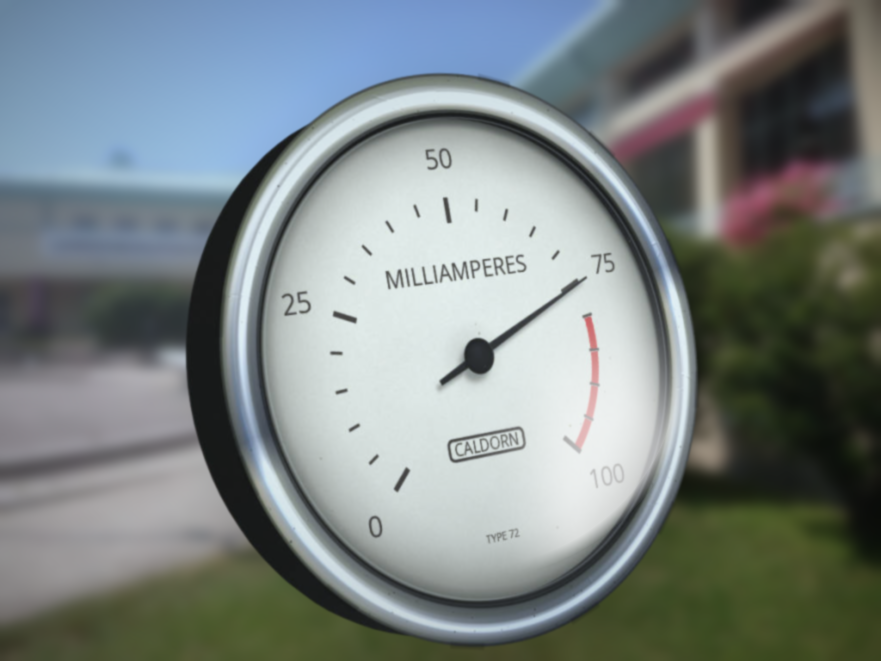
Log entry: 75 mA
